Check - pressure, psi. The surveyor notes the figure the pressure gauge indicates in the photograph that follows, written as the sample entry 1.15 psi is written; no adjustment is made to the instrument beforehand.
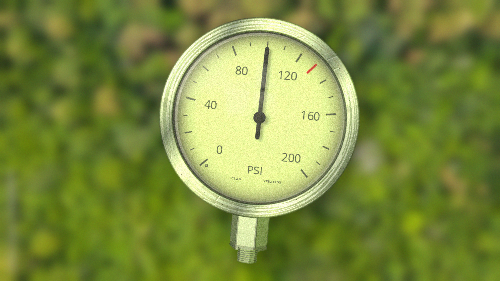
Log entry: 100 psi
